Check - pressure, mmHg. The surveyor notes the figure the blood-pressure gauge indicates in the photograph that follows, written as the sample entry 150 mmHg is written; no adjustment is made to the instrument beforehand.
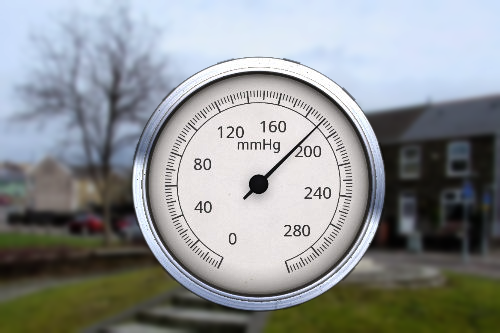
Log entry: 190 mmHg
